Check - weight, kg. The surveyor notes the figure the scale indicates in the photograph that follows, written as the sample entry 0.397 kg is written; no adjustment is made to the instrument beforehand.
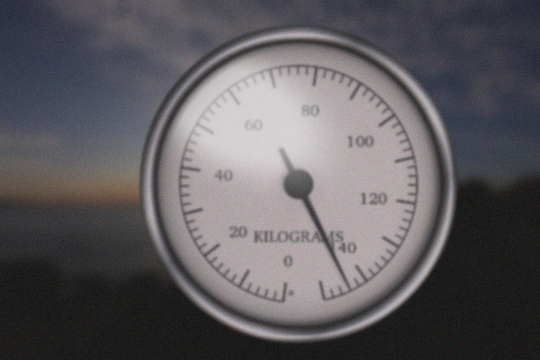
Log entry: 144 kg
